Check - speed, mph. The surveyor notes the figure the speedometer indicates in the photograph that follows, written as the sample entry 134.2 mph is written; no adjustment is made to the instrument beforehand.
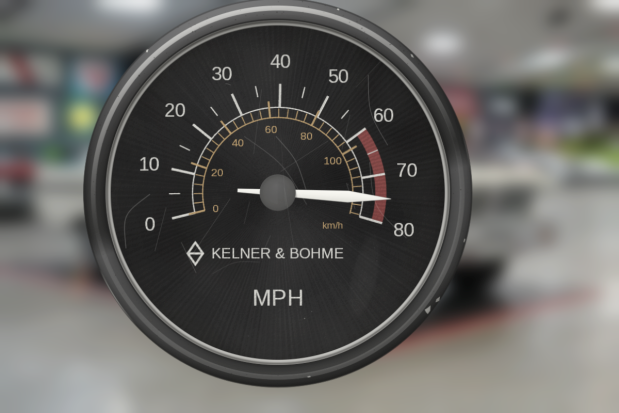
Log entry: 75 mph
